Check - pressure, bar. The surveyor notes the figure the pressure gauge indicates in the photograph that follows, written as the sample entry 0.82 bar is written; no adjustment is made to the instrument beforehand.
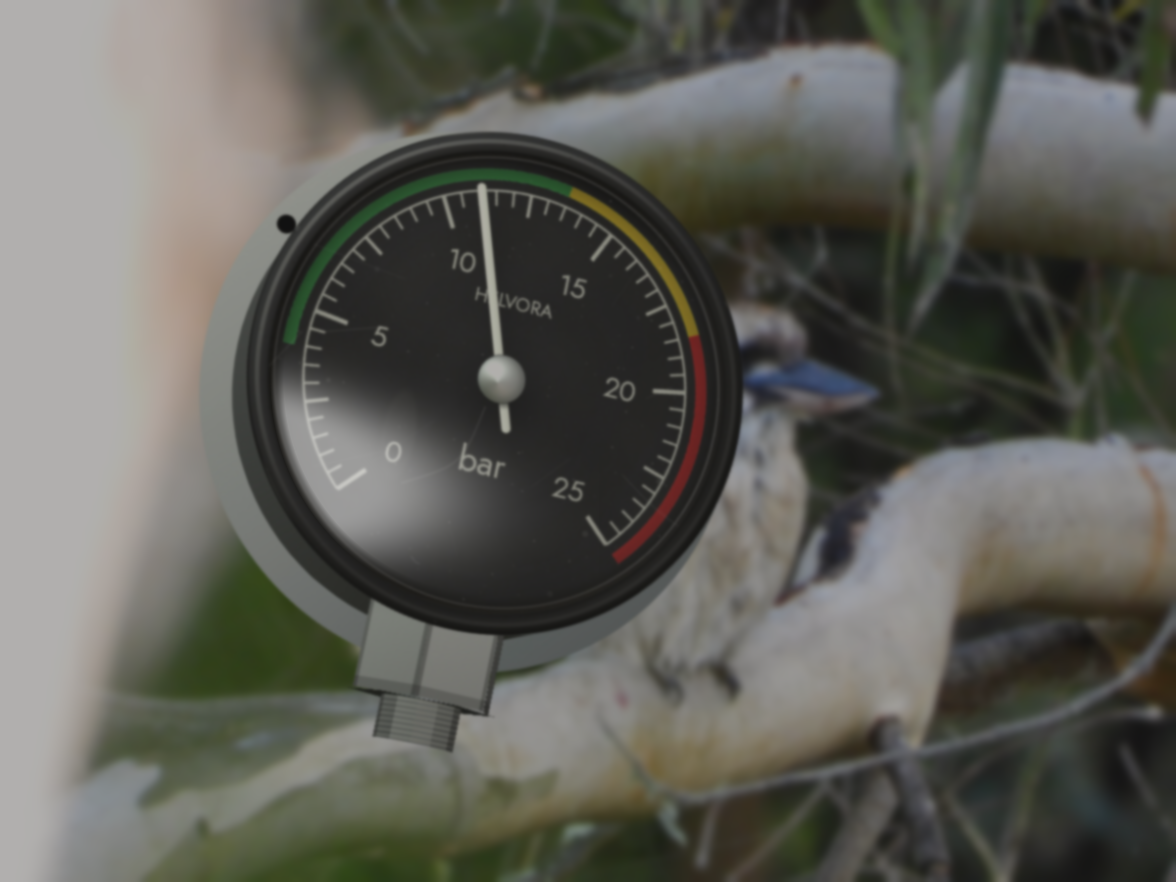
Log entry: 11 bar
